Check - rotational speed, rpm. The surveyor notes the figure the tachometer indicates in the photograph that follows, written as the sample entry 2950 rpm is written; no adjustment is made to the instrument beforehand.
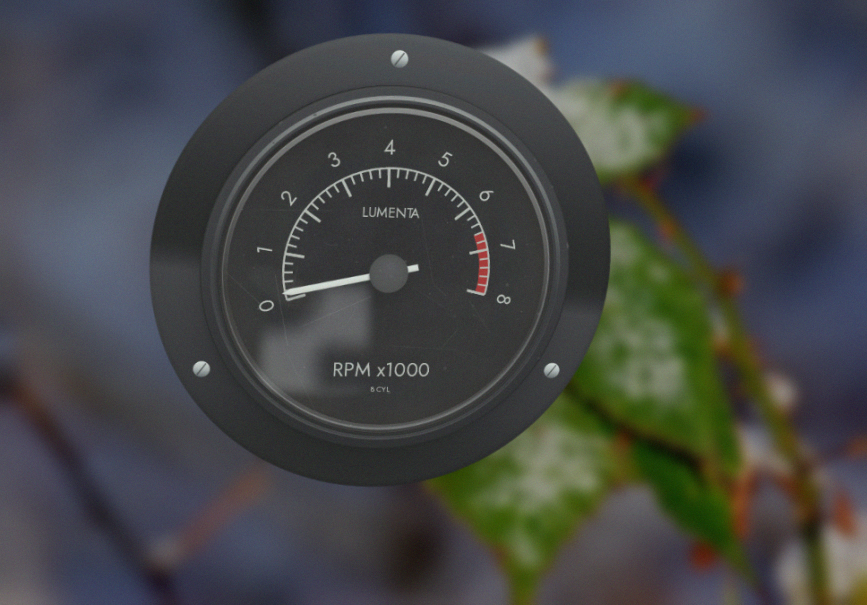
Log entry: 200 rpm
